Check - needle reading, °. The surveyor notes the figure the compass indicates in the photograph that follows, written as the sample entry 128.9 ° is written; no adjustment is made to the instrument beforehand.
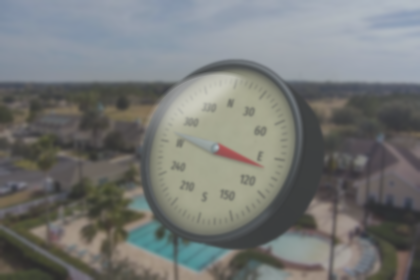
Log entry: 100 °
